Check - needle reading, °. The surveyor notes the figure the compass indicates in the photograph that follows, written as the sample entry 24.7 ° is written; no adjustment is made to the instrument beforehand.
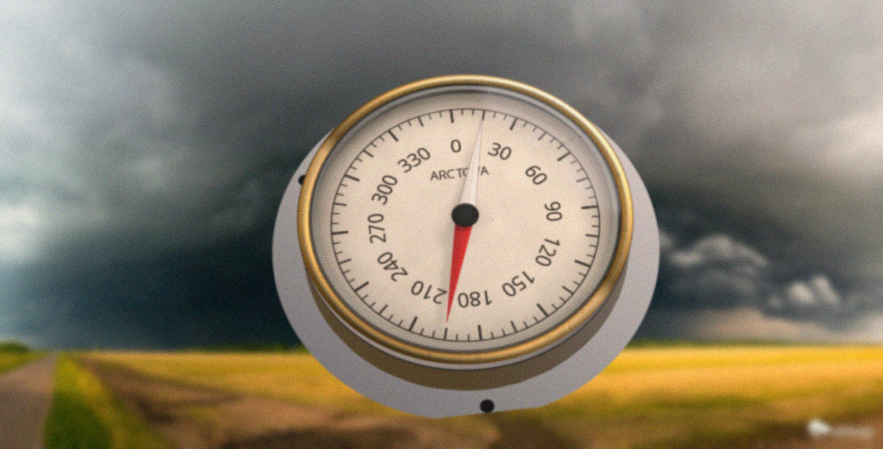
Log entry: 195 °
